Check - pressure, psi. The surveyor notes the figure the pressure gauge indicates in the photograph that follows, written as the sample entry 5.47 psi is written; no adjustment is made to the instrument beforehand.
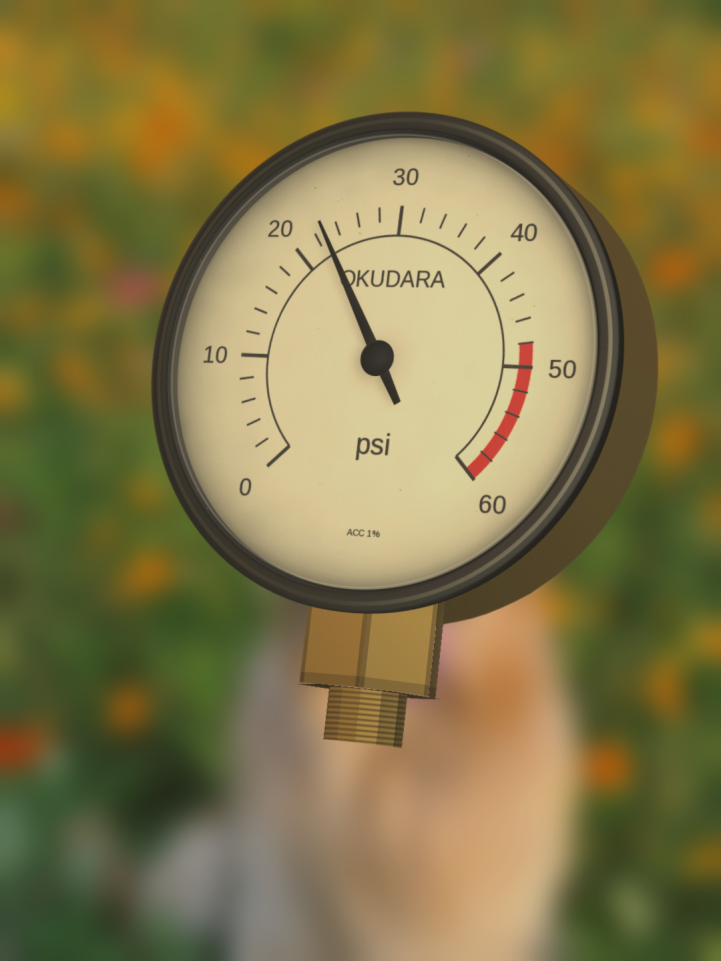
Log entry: 23 psi
